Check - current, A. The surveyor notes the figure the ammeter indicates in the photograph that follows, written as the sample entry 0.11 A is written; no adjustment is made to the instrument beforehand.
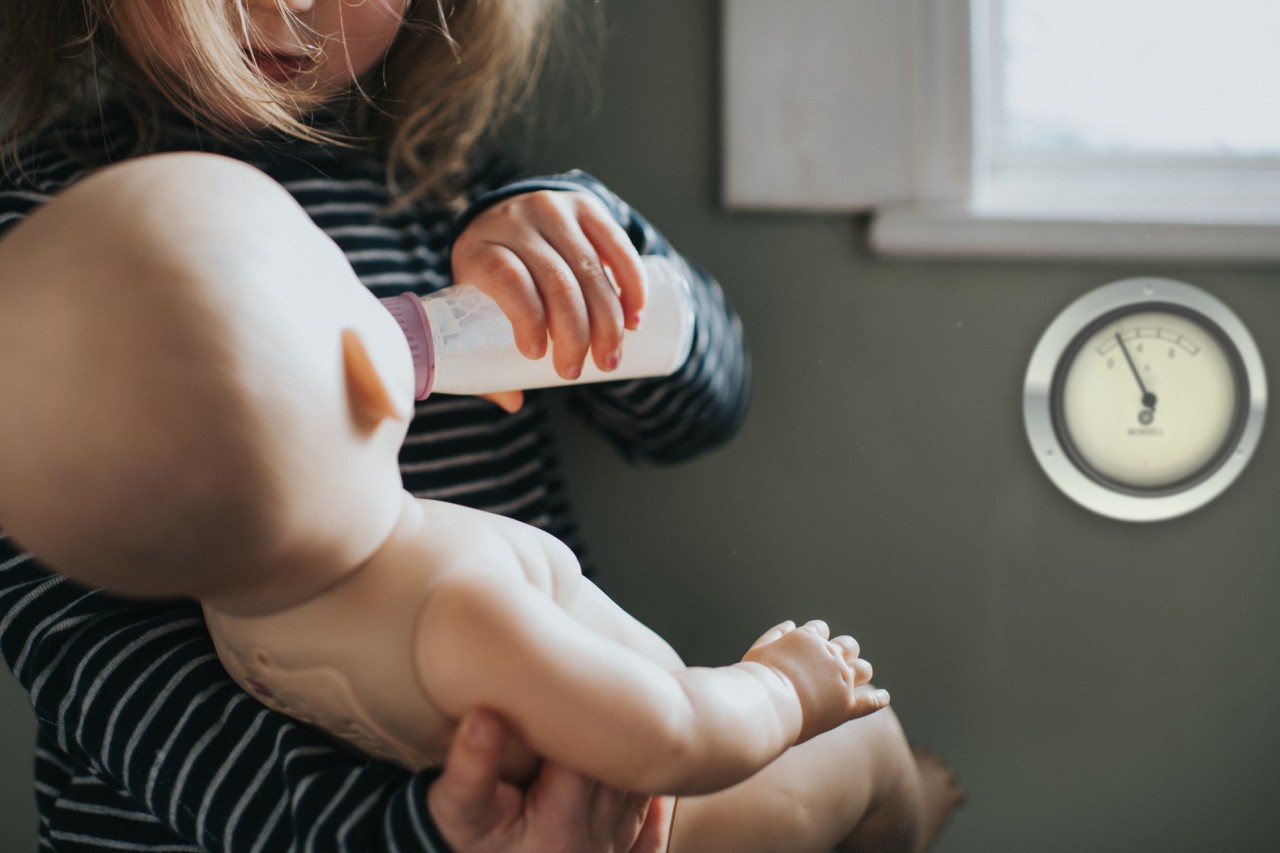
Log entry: 2 A
